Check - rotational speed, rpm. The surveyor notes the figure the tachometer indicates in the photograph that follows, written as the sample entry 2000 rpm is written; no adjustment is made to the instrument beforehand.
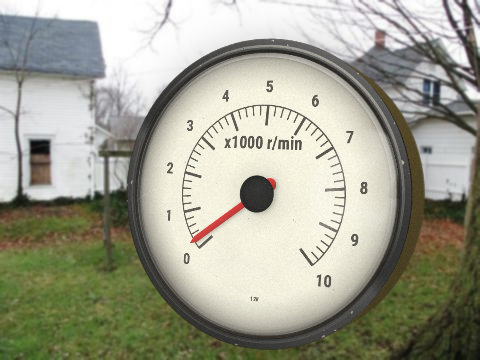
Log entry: 200 rpm
